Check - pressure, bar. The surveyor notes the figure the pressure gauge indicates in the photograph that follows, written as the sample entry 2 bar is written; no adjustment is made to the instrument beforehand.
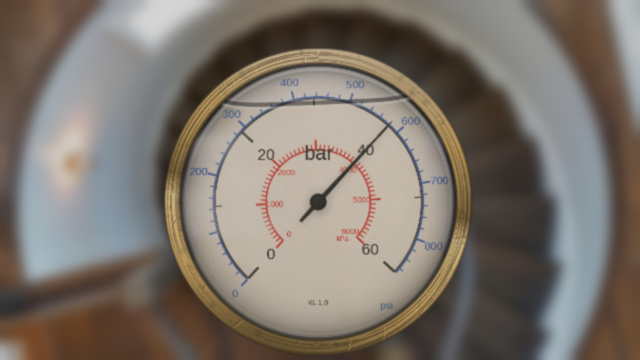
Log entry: 40 bar
